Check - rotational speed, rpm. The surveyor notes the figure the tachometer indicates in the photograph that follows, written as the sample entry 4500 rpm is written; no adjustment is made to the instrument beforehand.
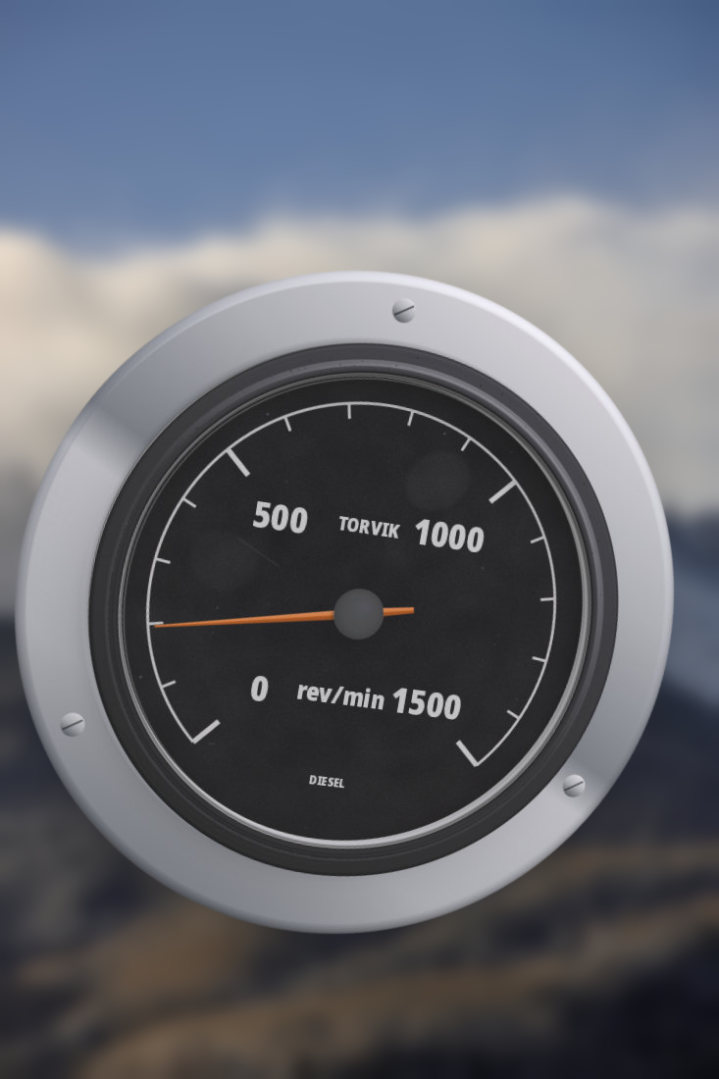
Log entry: 200 rpm
